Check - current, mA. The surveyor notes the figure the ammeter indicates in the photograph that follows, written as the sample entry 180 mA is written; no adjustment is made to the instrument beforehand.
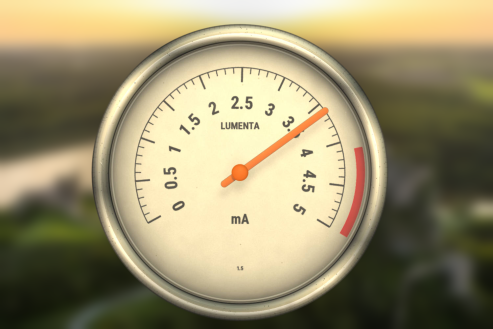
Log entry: 3.6 mA
